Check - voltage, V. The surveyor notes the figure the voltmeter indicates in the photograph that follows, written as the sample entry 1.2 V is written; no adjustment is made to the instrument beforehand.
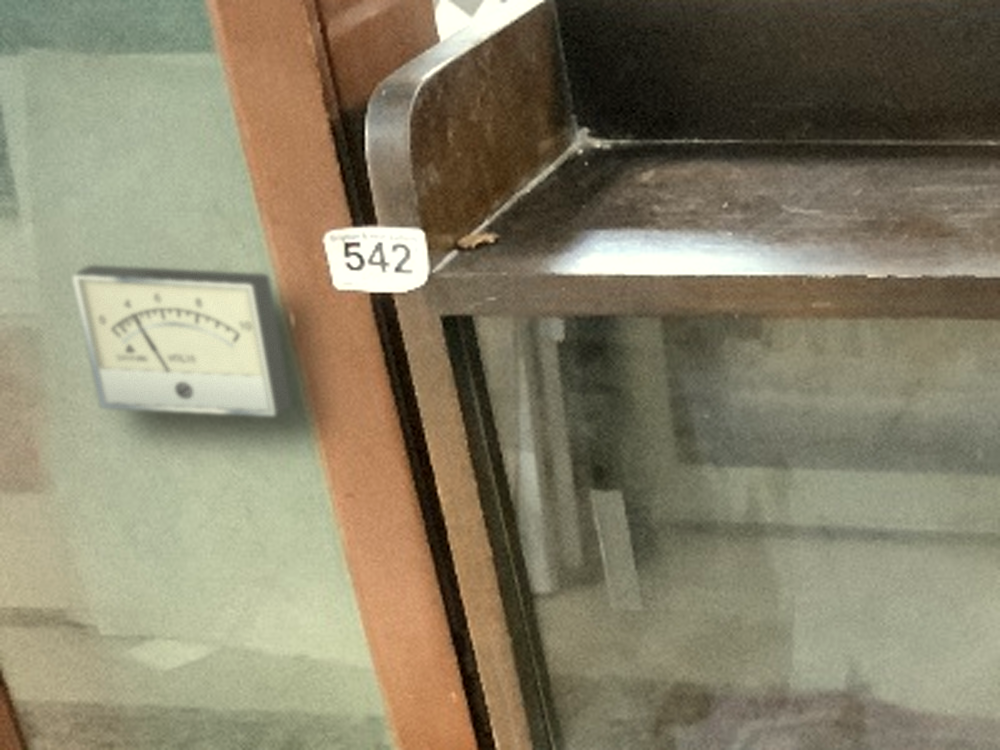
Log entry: 4 V
